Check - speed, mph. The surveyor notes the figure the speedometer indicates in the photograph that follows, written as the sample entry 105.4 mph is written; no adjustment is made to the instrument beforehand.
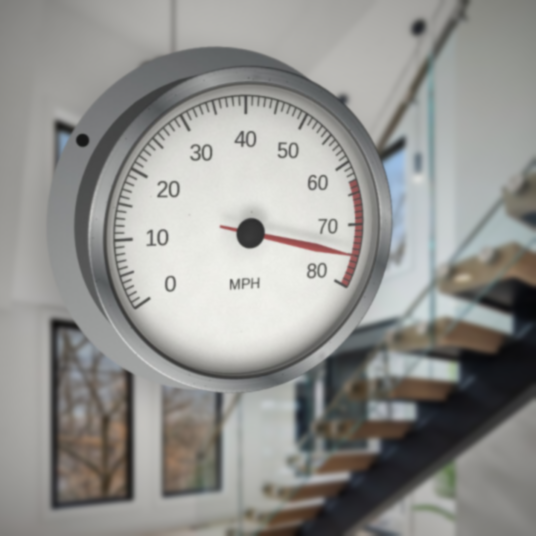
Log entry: 75 mph
